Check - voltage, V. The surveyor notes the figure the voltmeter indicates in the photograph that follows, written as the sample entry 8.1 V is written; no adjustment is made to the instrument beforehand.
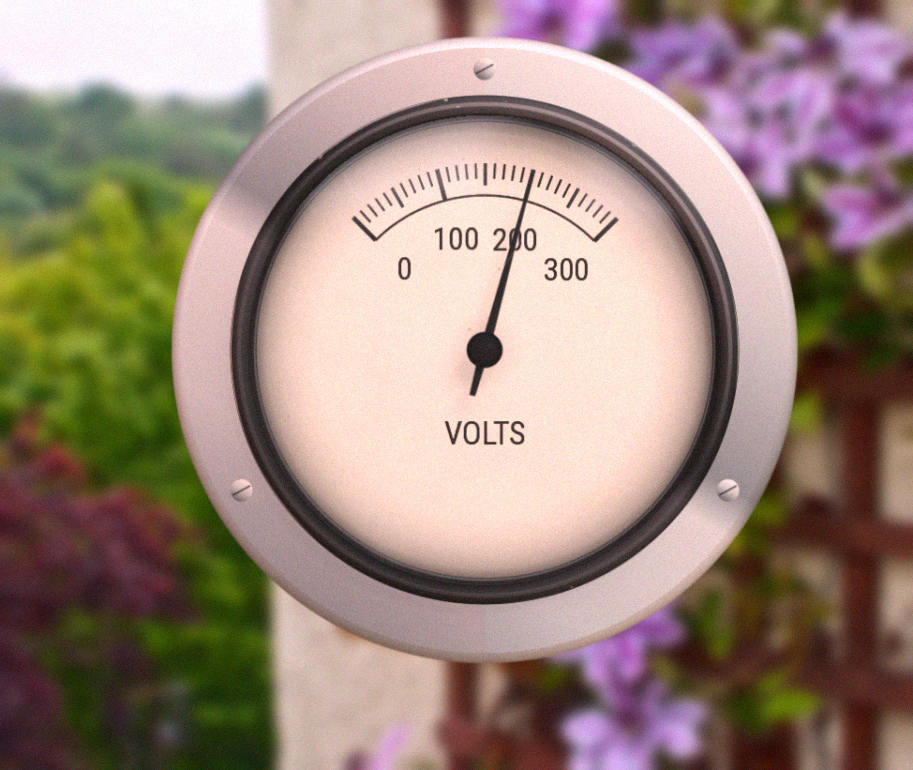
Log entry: 200 V
